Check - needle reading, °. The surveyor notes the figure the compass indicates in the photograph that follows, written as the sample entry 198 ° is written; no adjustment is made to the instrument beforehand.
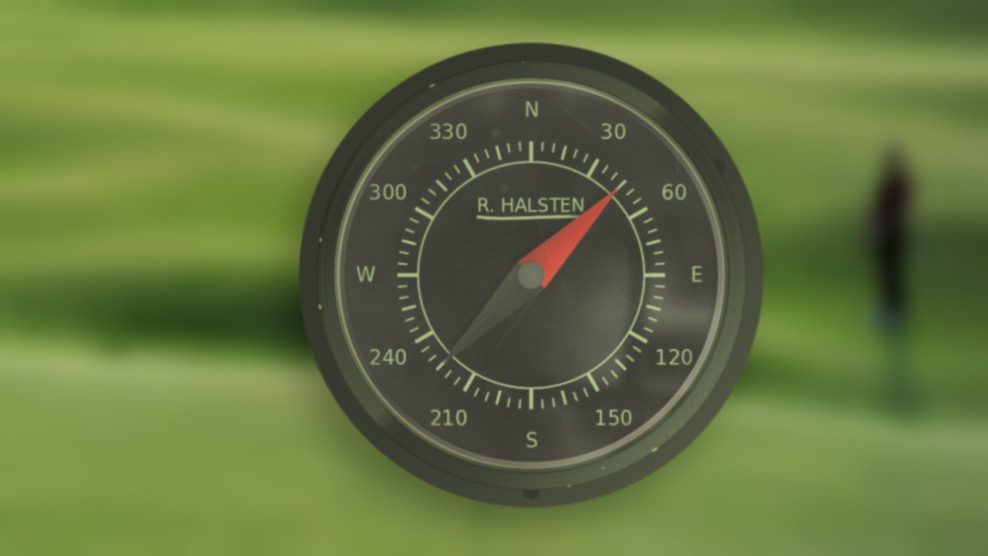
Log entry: 45 °
